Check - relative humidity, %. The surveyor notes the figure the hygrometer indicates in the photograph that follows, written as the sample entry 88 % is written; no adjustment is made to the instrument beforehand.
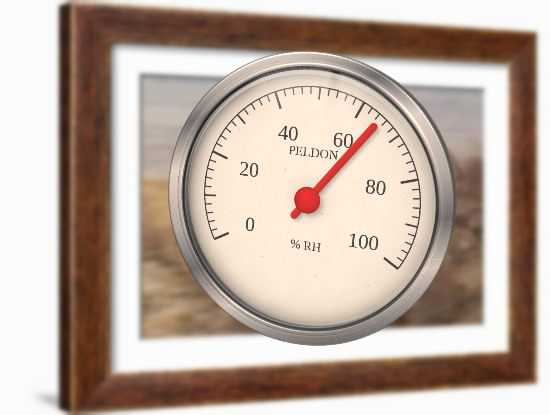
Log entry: 65 %
